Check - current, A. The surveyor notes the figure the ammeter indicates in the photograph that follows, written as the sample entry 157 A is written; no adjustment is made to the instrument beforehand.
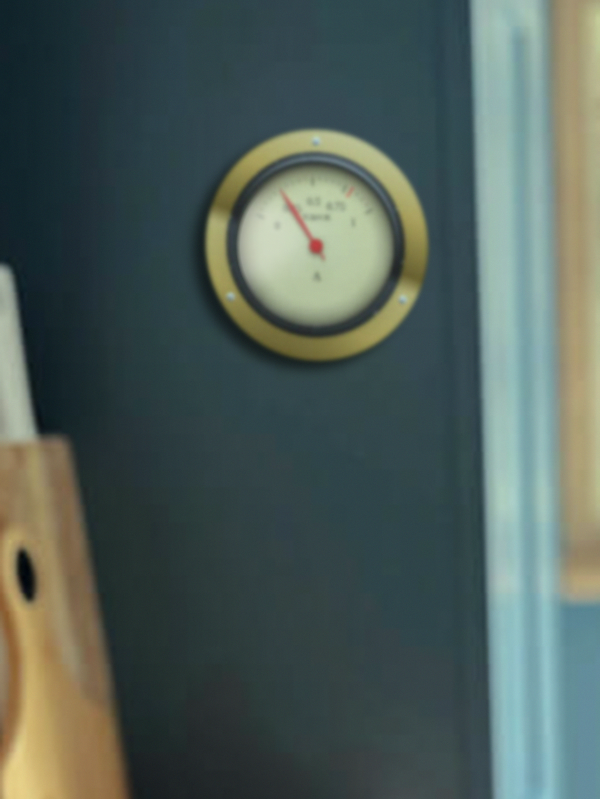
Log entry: 0.25 A
